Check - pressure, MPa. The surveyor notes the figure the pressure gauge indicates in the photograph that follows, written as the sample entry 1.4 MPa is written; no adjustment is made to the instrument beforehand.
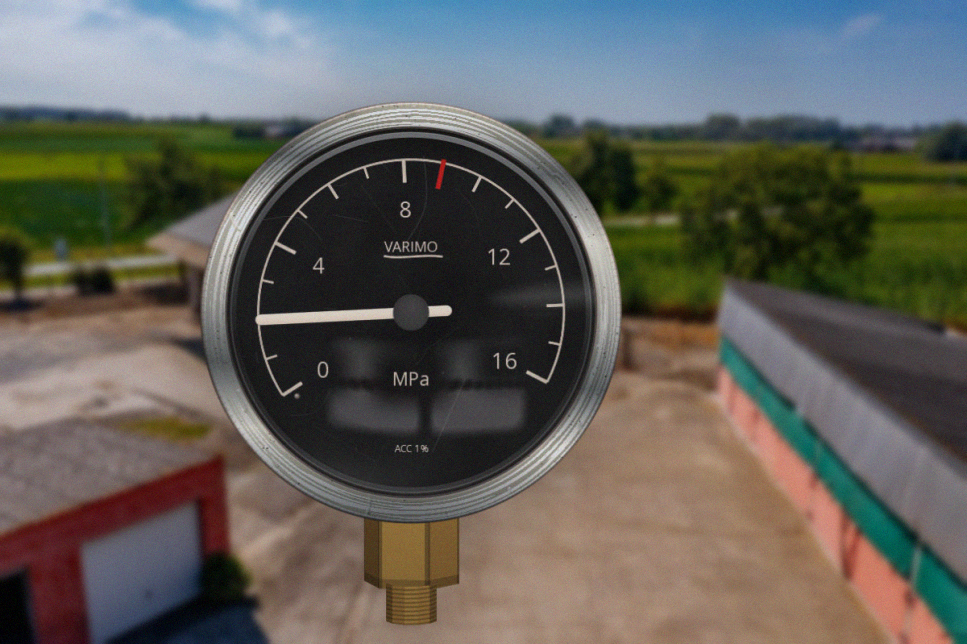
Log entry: 2 MPa
